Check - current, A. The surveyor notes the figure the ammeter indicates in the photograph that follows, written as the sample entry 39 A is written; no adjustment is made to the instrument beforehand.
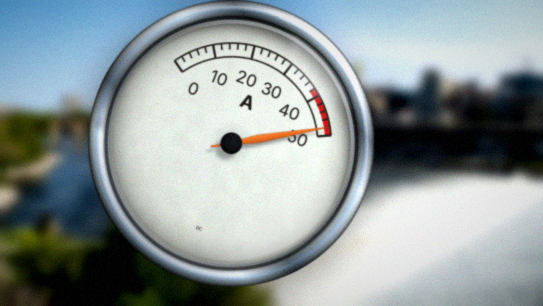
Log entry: 48 A
